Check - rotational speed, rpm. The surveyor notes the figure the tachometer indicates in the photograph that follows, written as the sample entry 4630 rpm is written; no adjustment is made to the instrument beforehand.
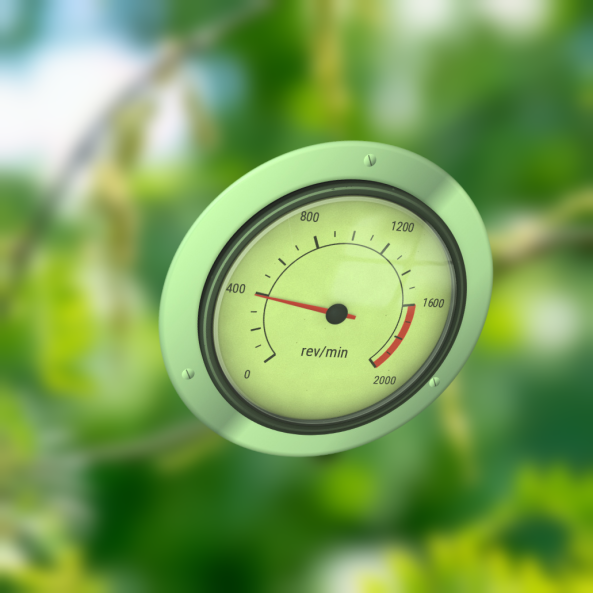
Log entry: 400 rpm
